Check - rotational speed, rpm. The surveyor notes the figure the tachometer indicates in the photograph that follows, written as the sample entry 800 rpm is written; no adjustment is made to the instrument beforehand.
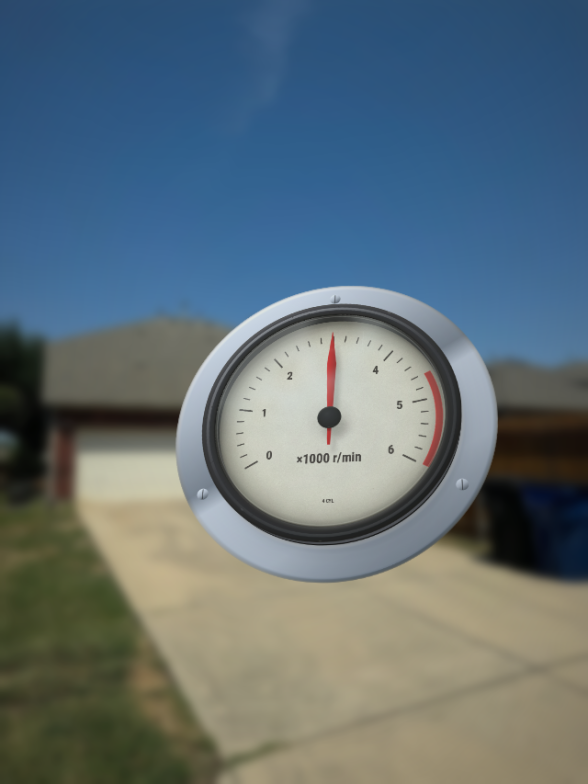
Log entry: 3000 rpm
